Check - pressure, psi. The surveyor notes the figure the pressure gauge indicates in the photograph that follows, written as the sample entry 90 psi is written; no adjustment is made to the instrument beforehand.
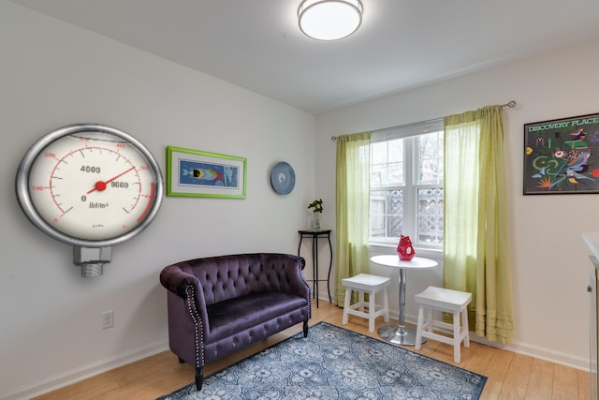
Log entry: 7000 psi
